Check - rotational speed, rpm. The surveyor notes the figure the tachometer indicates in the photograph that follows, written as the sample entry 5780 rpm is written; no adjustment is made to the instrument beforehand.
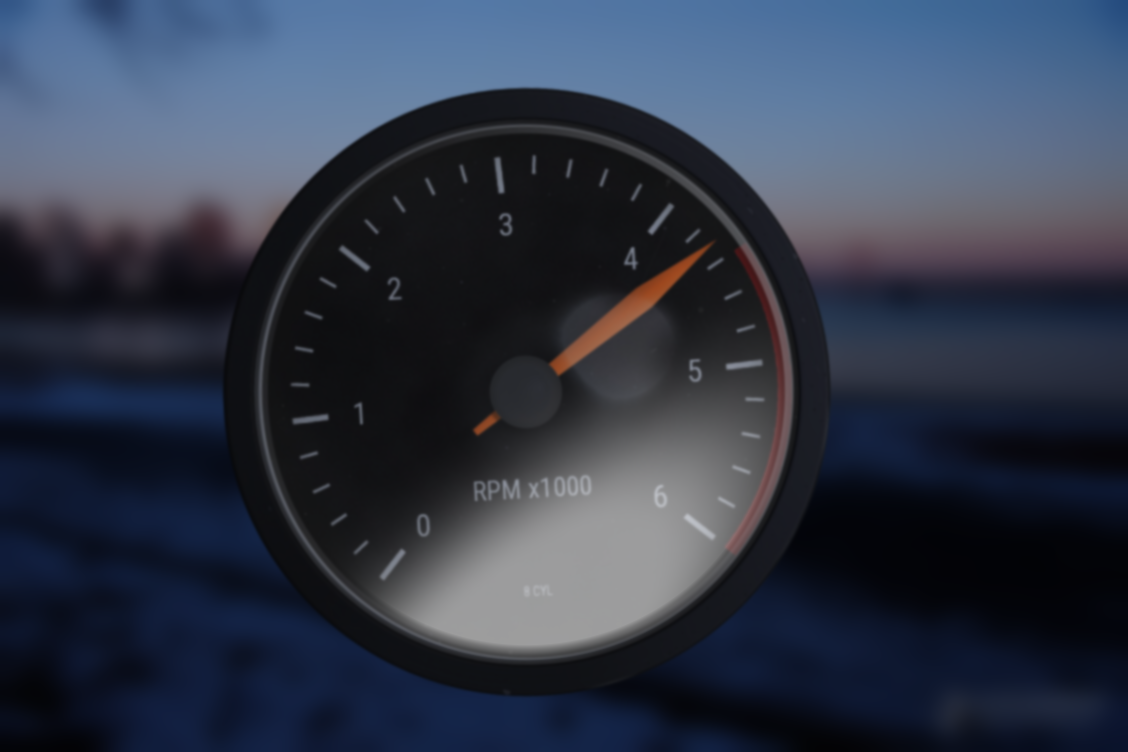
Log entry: 4300 rpm
